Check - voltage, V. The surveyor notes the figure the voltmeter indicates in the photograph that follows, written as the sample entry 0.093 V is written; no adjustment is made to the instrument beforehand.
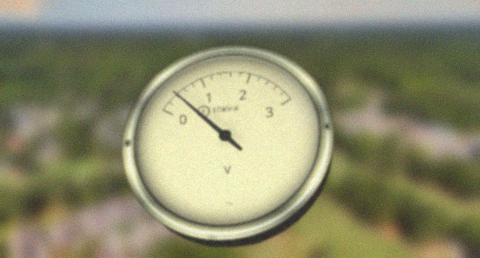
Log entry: 0.4 V
